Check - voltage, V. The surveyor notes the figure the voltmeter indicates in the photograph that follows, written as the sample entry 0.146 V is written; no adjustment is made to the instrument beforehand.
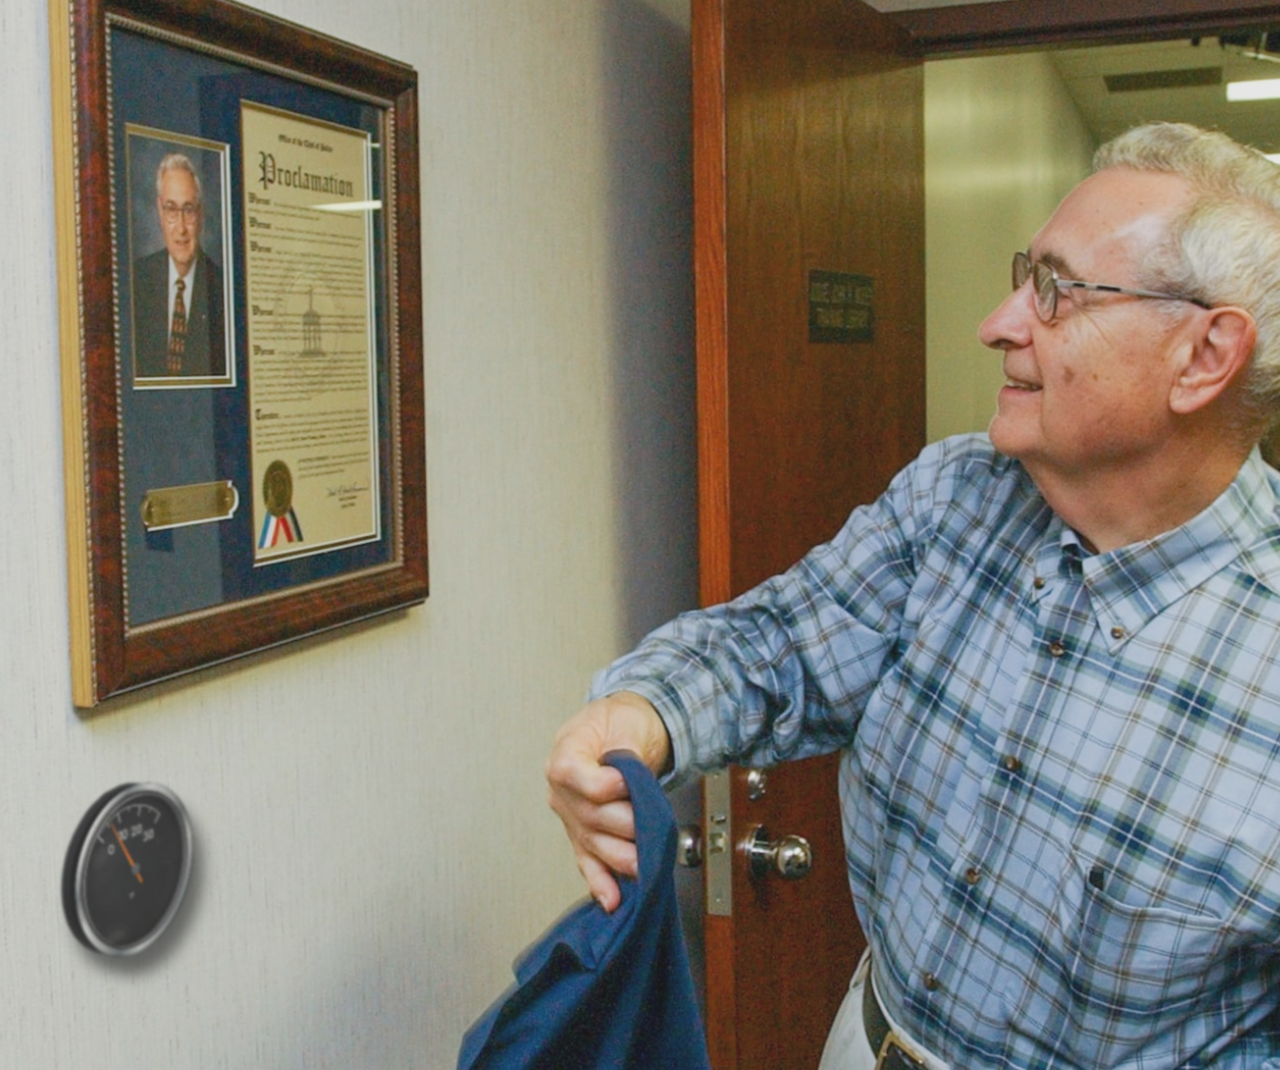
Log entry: 5 V
